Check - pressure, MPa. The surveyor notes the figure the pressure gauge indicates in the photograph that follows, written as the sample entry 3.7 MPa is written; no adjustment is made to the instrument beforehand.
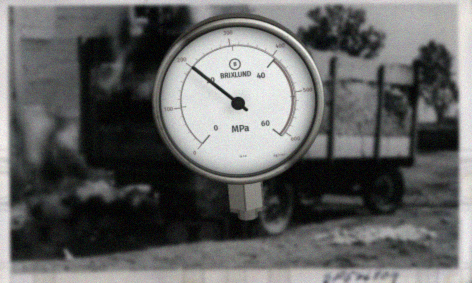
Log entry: 20 MPa
